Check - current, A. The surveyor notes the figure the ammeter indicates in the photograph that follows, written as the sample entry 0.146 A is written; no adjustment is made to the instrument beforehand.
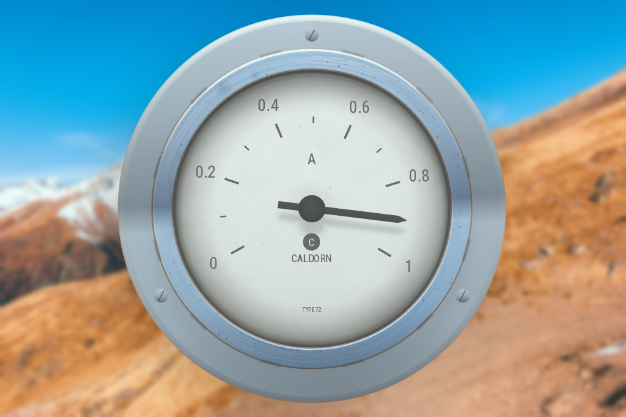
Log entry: 0.9 A
